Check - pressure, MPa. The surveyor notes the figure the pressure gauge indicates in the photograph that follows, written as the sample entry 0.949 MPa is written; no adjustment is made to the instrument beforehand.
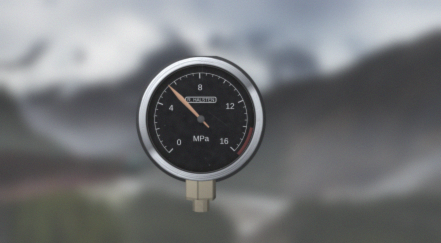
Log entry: 5.5 MPa
